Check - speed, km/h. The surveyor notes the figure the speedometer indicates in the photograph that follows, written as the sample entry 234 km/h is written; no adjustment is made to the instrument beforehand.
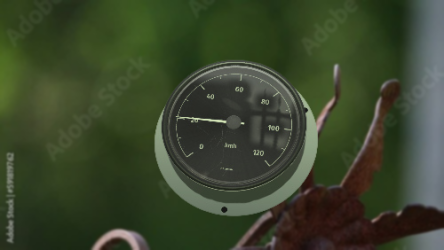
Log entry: 20 km/h
